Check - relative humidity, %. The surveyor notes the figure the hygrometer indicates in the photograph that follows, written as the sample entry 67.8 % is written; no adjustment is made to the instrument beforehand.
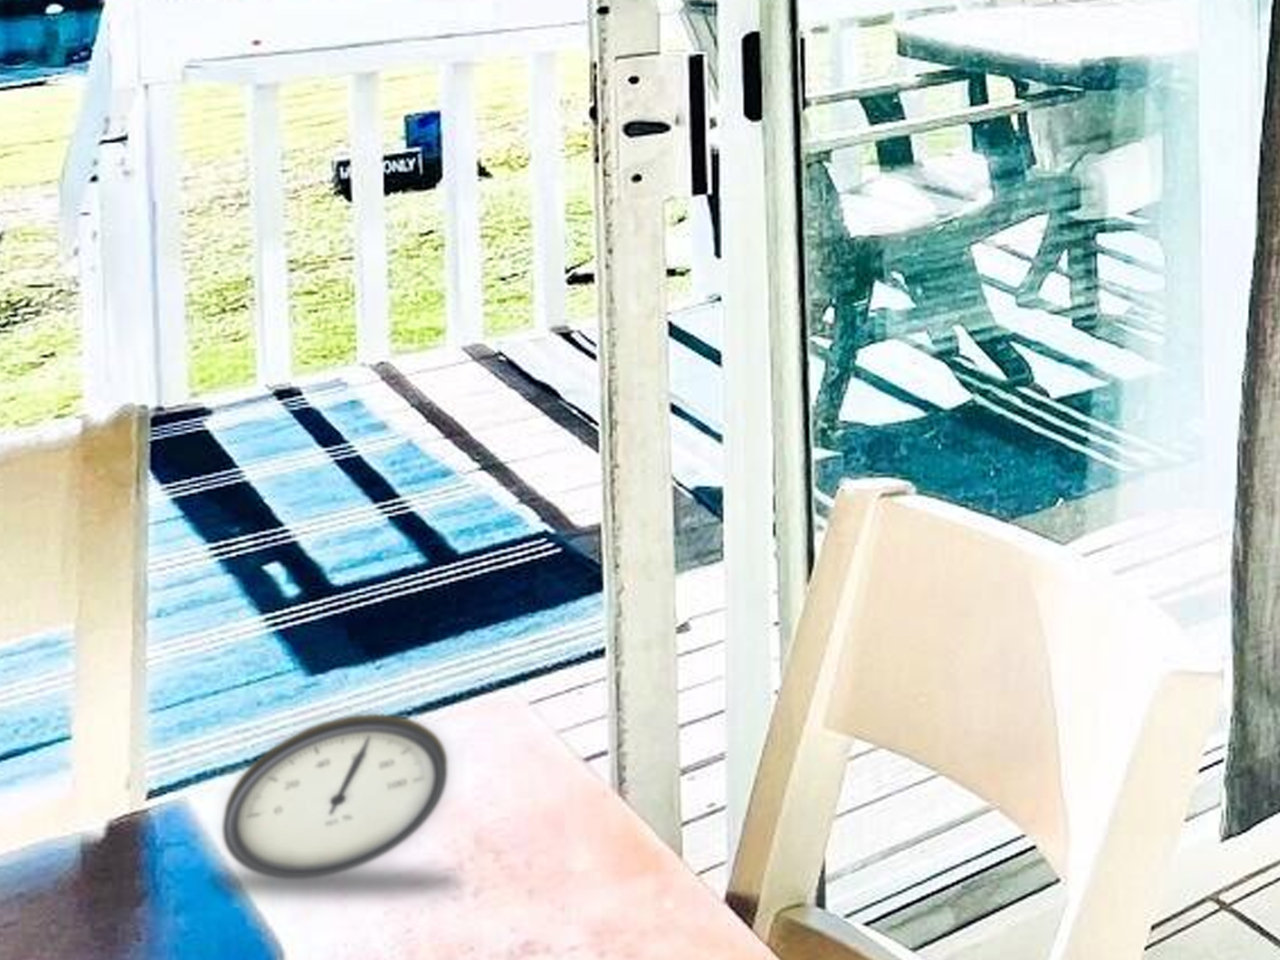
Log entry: 60 %
